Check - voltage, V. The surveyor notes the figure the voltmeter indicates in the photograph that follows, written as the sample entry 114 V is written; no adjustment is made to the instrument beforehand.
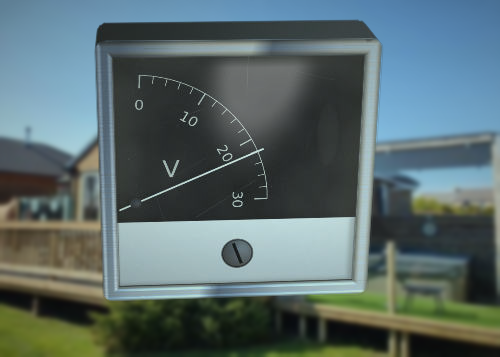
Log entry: 22 V
